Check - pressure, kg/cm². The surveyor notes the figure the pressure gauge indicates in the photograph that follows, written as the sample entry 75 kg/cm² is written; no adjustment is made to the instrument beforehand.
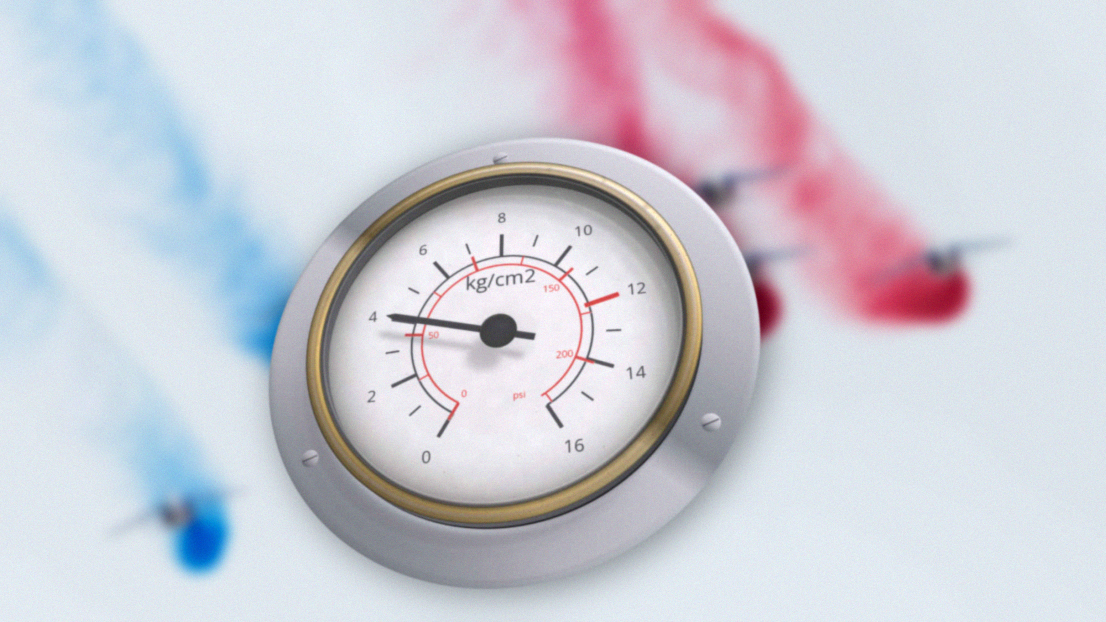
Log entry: 4 kg/cm²
